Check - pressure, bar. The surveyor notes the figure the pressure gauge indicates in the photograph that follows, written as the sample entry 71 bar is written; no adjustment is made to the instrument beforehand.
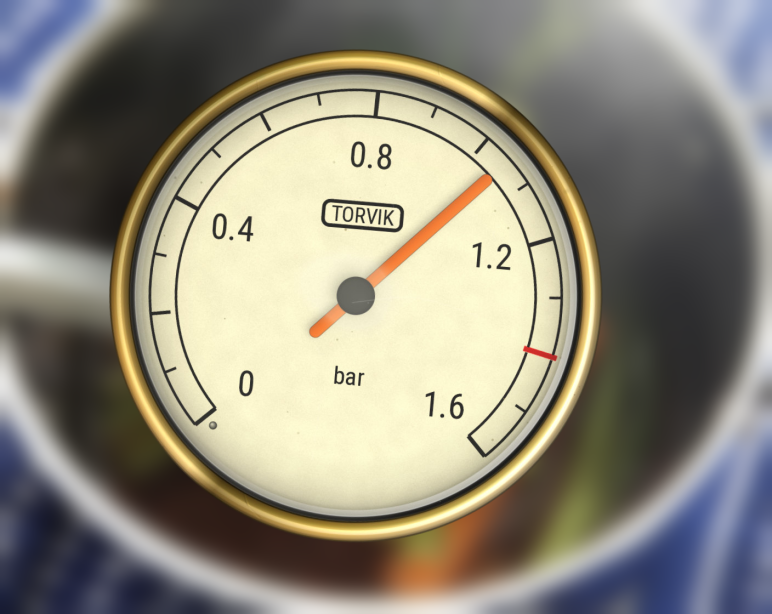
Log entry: 1.05 bar
